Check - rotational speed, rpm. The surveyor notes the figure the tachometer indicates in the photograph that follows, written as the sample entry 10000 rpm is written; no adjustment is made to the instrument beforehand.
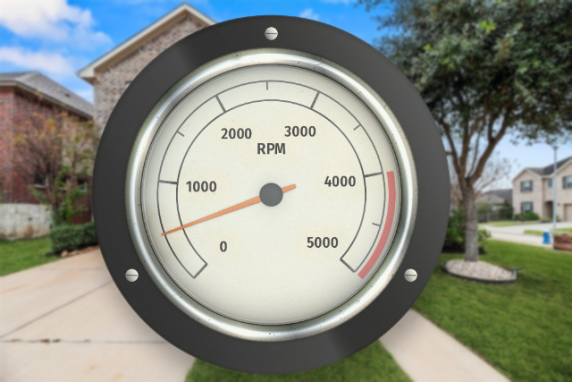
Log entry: 500 rpm
